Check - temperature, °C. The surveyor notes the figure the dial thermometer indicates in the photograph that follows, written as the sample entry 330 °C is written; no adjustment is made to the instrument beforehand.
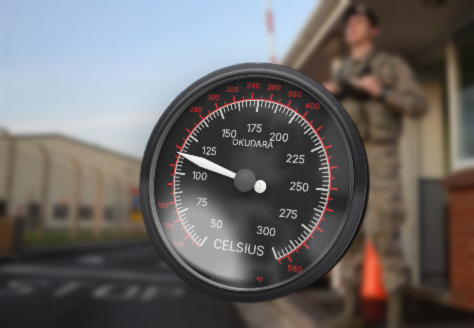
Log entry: 112.5 °C
